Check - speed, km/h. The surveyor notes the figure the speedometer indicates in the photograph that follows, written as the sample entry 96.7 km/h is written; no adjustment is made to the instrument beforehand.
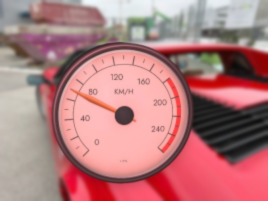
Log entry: 70 km/h
